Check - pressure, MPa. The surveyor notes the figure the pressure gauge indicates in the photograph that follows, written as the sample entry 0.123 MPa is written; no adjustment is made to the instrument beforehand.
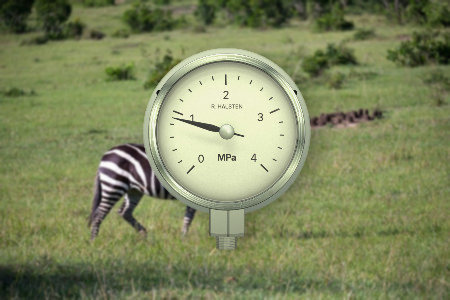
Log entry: 0.9 MPa
